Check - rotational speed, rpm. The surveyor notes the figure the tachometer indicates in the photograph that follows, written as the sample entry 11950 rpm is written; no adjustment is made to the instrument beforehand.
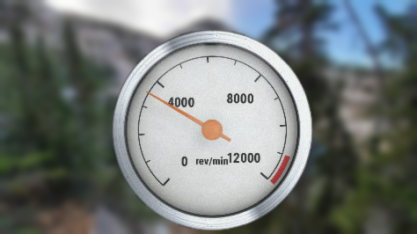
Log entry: 3500 rpm
